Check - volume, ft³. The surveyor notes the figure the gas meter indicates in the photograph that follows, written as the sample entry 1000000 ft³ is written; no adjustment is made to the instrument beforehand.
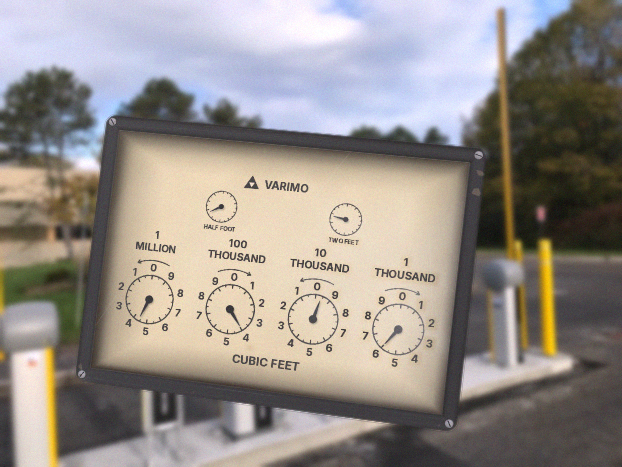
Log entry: 439600 ft³
